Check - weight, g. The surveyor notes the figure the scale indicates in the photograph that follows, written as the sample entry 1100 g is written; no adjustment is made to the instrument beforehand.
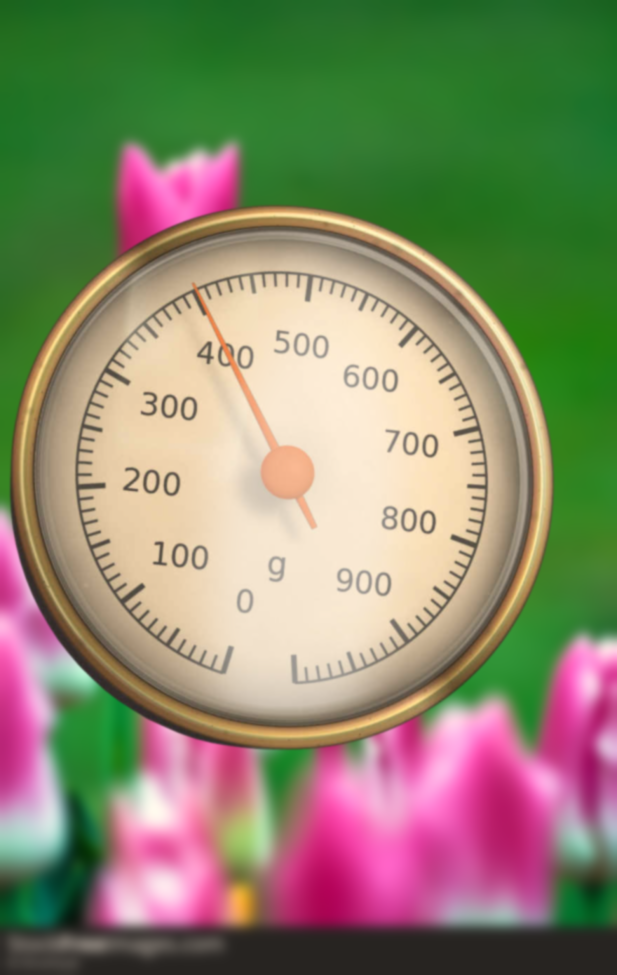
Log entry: 400 g
